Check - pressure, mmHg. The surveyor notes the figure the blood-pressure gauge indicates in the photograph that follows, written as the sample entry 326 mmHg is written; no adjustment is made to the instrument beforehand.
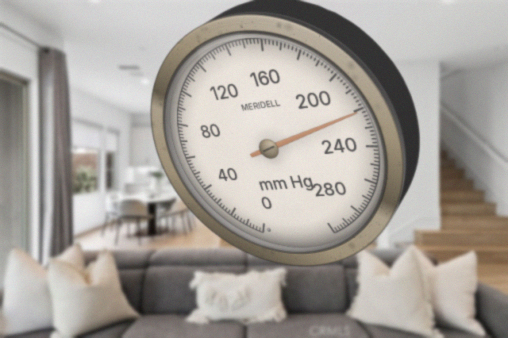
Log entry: 220 mmHg
